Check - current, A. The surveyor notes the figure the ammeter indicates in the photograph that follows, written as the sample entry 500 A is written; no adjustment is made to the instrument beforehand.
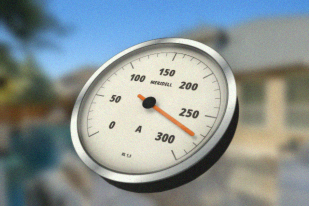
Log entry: 275 A
